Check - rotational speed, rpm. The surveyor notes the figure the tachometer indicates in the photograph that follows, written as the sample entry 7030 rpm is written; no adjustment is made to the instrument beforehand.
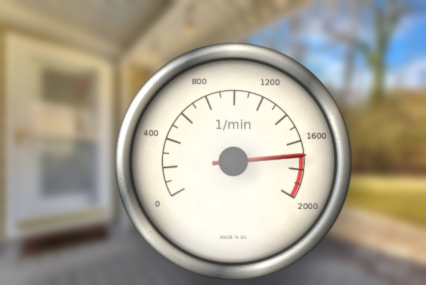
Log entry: 1700 rpm
